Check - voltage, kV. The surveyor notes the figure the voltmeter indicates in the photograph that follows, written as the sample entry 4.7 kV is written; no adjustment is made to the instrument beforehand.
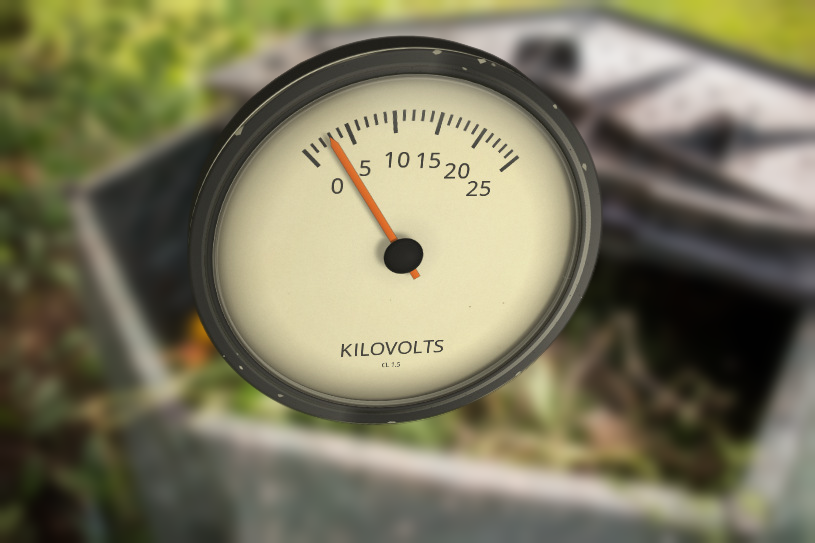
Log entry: 3 kV
